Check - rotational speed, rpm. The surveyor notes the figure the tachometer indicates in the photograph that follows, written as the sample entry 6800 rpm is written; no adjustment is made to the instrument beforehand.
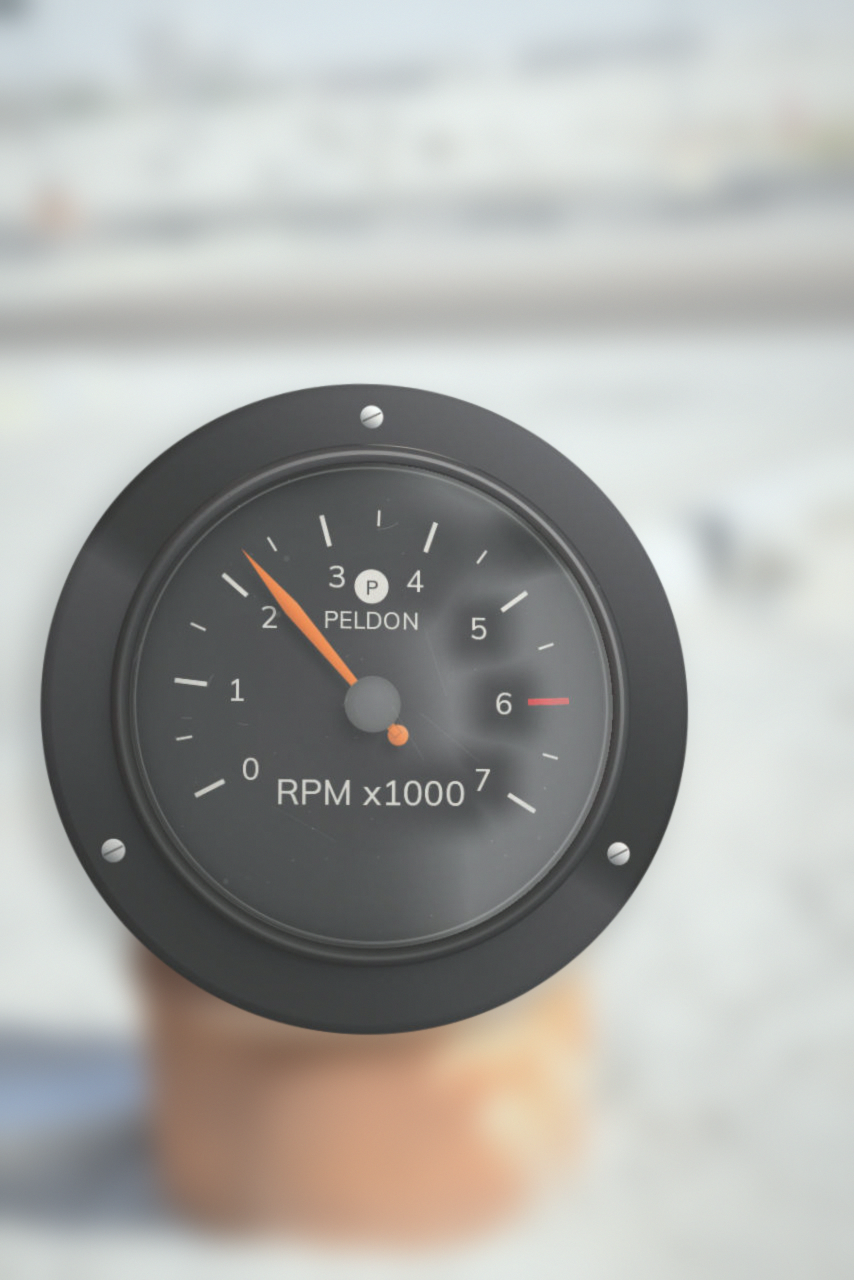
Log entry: 2250 rpm
